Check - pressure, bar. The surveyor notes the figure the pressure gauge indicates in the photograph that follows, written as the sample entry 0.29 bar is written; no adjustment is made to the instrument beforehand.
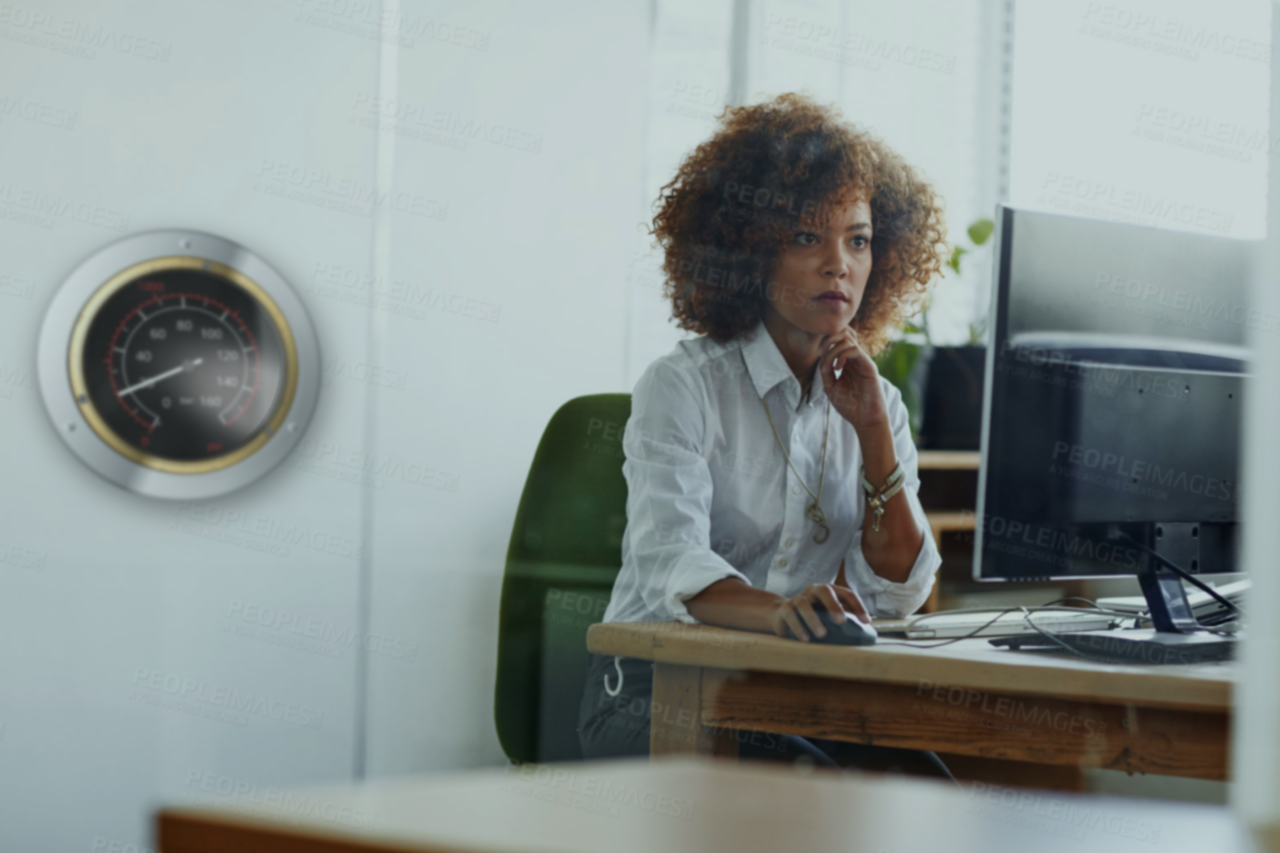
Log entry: 20 bar
